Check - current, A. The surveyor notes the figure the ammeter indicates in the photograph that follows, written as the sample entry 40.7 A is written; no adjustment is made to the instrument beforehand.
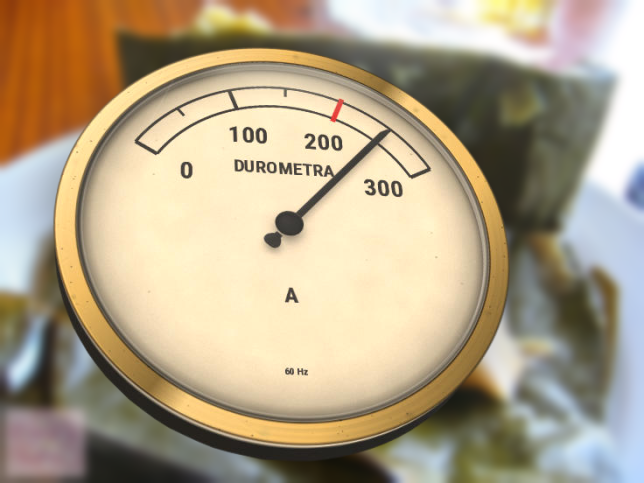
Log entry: 250 A
